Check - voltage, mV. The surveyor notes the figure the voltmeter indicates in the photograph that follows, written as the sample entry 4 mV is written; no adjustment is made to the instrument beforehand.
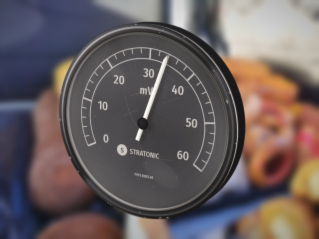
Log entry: 34 mV
